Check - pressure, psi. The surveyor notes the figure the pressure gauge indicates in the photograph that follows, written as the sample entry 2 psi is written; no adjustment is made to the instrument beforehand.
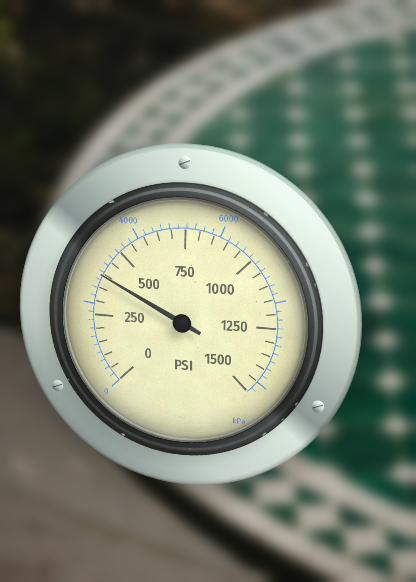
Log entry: 400 psi
